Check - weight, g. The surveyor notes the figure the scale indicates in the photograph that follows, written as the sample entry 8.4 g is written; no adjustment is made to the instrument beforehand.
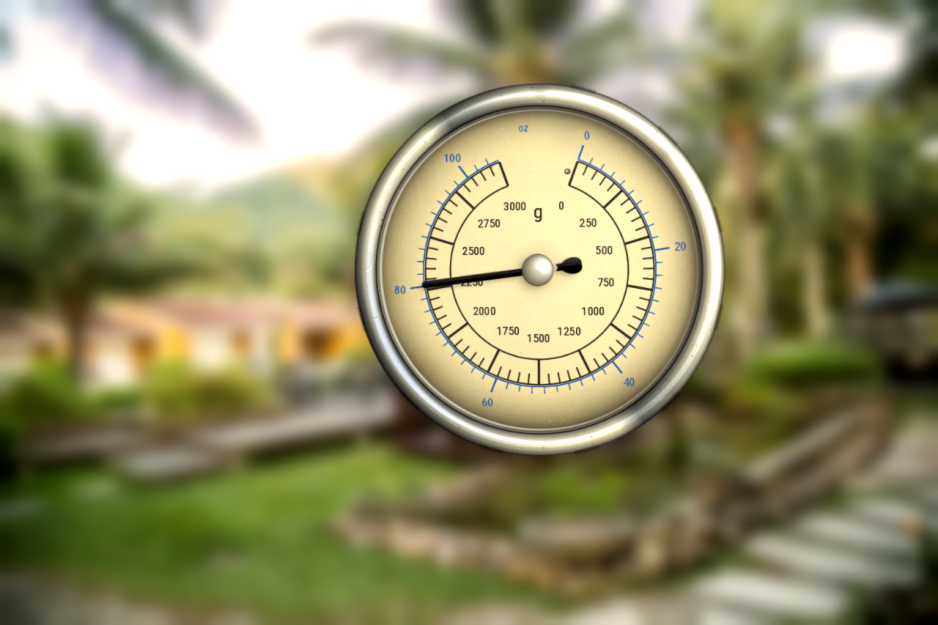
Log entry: 2275 g
